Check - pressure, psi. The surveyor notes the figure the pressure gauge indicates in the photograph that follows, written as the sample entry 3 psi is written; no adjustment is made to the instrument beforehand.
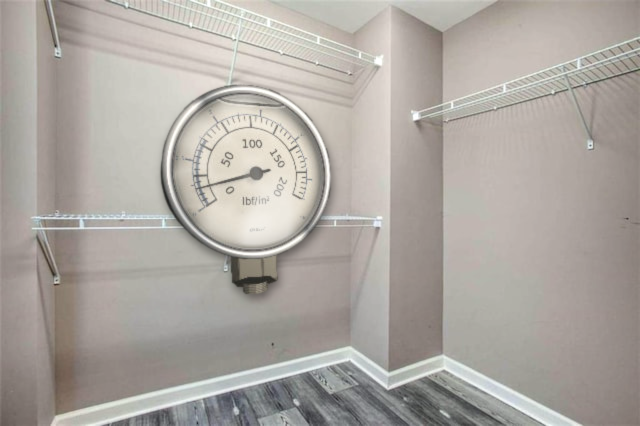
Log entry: 15 psi
